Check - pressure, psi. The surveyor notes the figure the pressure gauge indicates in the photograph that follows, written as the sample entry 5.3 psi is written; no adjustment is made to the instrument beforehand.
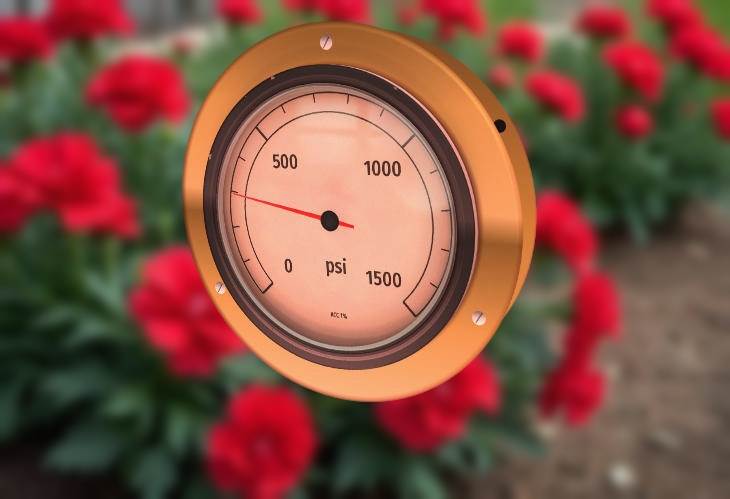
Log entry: 300 psi
